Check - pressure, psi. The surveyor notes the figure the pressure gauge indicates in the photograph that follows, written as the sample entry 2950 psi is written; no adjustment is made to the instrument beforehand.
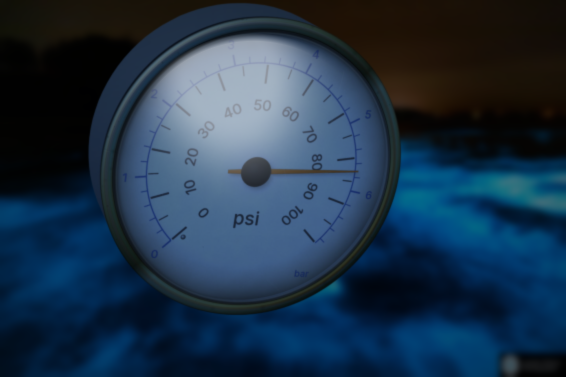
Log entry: 82.5 psi
